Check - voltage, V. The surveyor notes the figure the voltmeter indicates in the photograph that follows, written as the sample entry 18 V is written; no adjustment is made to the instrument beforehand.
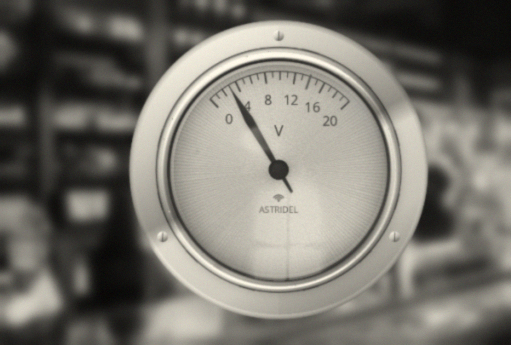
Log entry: 3 V
